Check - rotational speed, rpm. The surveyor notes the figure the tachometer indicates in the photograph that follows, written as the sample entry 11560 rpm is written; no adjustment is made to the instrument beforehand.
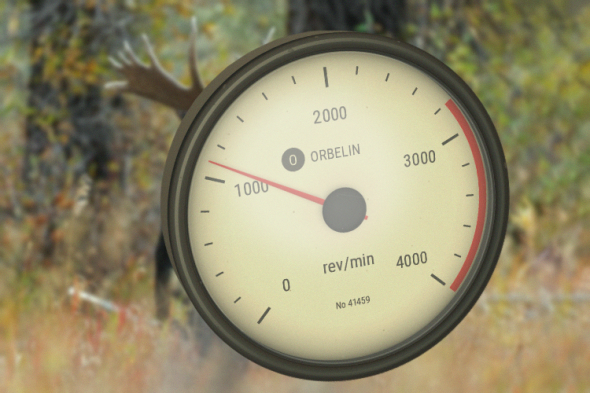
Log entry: 1100 rpm
